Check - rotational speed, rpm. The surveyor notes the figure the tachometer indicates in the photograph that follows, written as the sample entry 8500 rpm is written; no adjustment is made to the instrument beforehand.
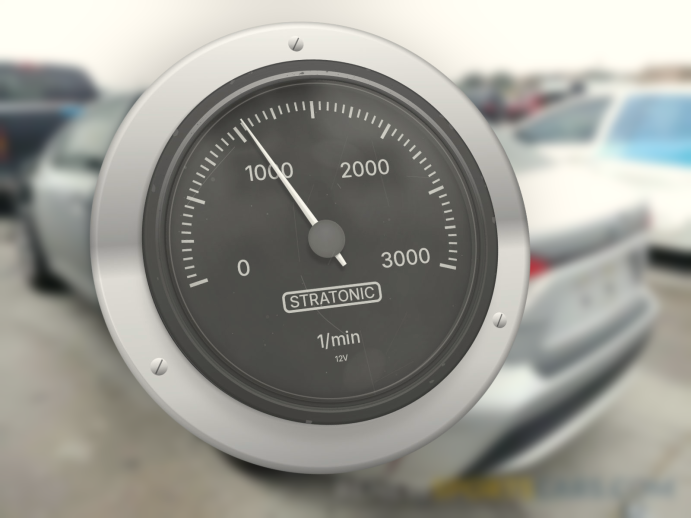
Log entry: 1050 rpm
